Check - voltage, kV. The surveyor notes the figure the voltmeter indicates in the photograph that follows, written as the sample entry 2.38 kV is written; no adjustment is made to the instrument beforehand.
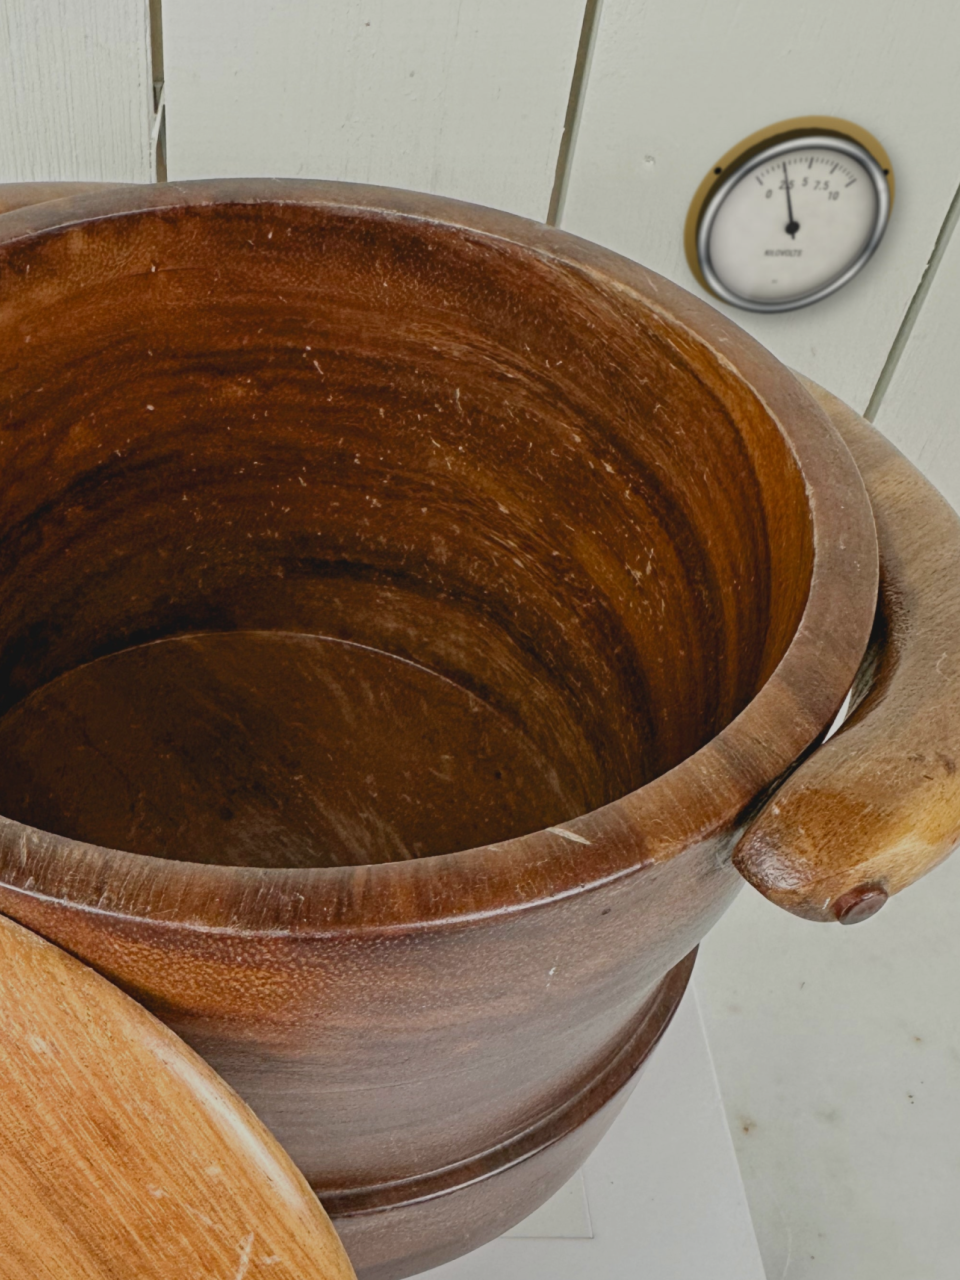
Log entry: 2.5 kV
